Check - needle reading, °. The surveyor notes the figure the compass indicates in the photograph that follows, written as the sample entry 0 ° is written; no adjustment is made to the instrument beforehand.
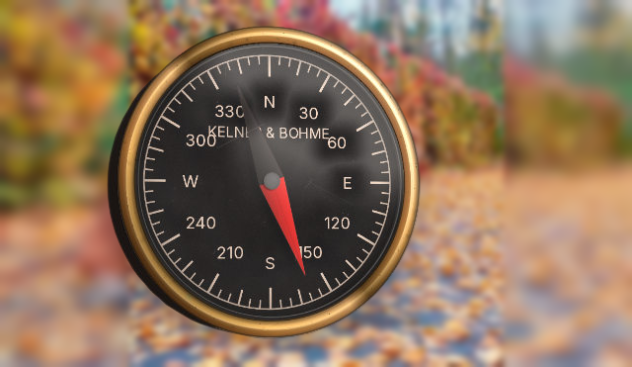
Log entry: 160 °
